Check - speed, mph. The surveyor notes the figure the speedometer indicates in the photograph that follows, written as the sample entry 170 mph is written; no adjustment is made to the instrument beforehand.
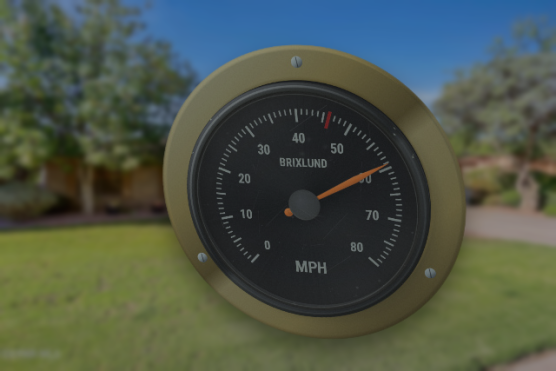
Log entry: 59 mph
